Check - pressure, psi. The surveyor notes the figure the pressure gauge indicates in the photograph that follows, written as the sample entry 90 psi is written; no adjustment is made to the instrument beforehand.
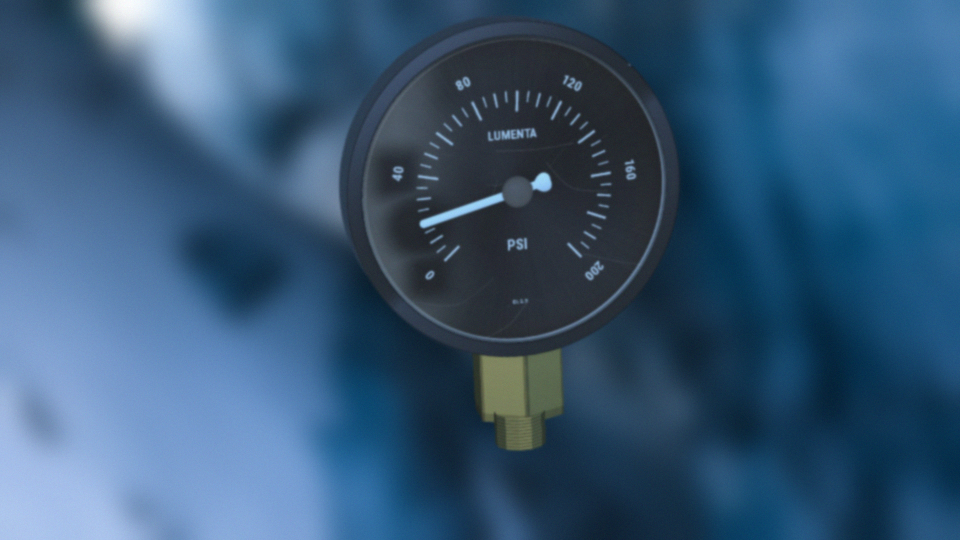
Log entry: 20 psi
